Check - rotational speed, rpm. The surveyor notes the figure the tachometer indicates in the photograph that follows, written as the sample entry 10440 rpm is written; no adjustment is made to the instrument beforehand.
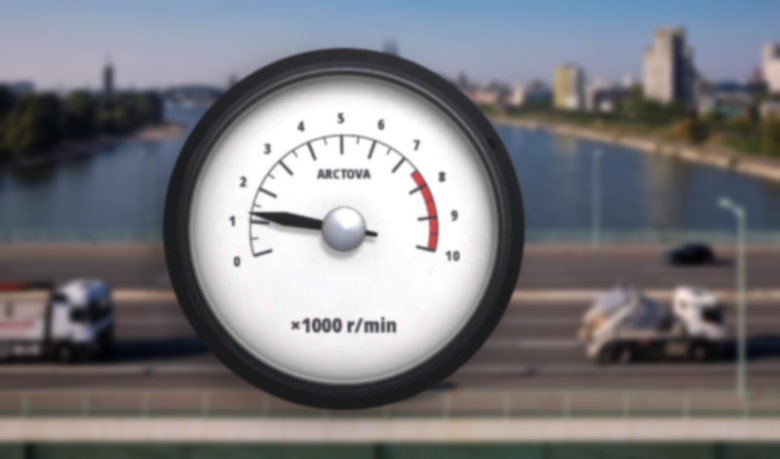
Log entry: 1250 rpm
